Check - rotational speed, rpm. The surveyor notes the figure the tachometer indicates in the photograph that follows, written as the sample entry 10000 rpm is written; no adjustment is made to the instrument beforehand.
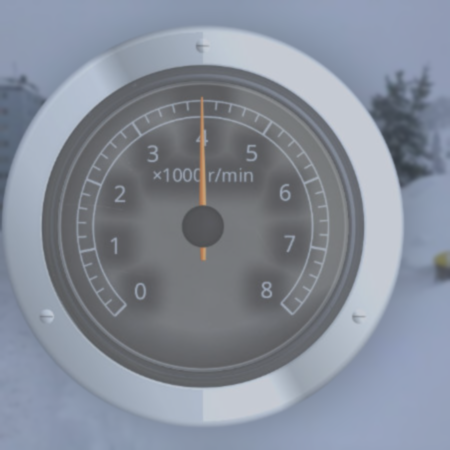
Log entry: 4000 rpm
